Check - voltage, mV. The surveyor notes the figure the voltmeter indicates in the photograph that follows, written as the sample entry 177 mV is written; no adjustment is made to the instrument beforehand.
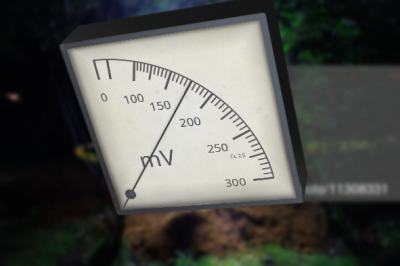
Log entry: 175 mV
